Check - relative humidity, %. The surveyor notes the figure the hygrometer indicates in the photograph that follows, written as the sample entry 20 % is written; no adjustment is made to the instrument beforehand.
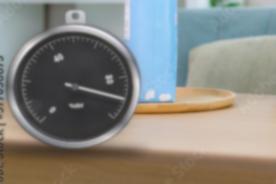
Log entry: 90 %
